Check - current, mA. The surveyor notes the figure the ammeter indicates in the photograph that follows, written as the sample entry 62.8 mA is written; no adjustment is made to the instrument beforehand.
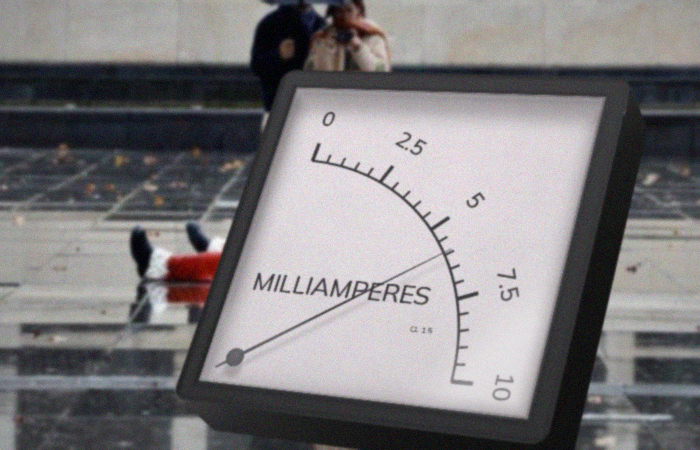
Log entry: 6 mA
